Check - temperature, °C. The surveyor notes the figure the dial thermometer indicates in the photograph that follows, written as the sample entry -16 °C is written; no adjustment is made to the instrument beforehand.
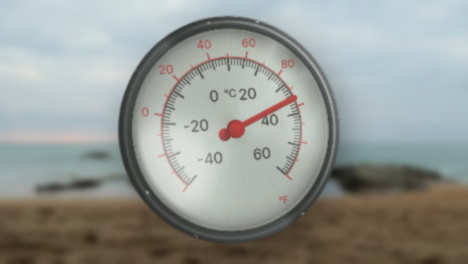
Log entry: 35 °C
